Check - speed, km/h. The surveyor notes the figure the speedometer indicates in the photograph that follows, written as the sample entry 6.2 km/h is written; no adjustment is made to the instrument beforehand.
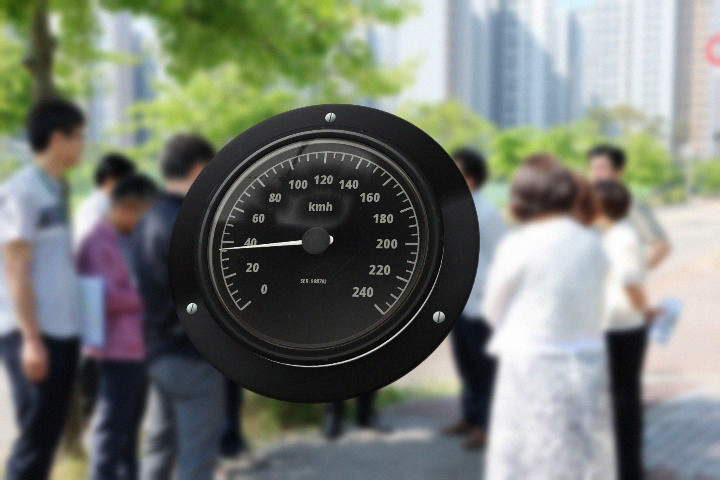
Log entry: 35 km/h
